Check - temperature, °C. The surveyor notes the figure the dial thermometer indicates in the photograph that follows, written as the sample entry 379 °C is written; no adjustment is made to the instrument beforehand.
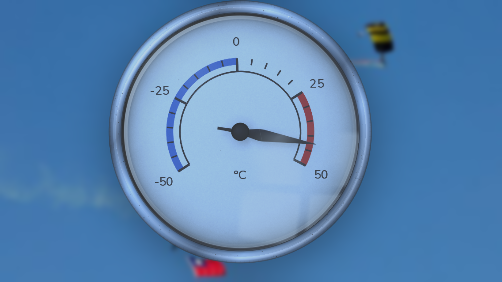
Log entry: 42.5 °C
